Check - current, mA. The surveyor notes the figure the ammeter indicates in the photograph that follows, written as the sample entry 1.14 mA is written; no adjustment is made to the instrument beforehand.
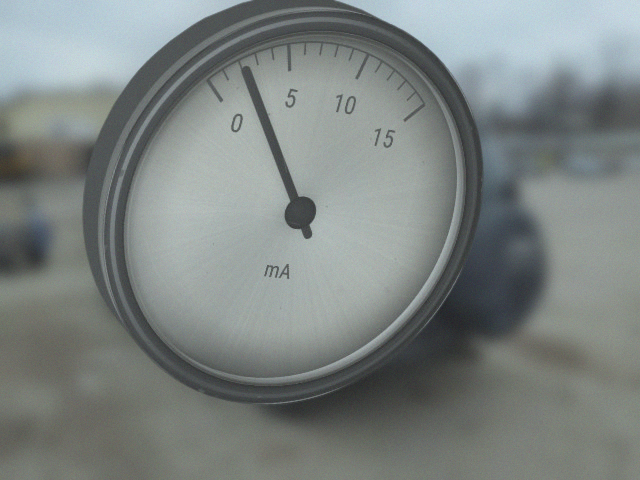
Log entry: 2 mA
